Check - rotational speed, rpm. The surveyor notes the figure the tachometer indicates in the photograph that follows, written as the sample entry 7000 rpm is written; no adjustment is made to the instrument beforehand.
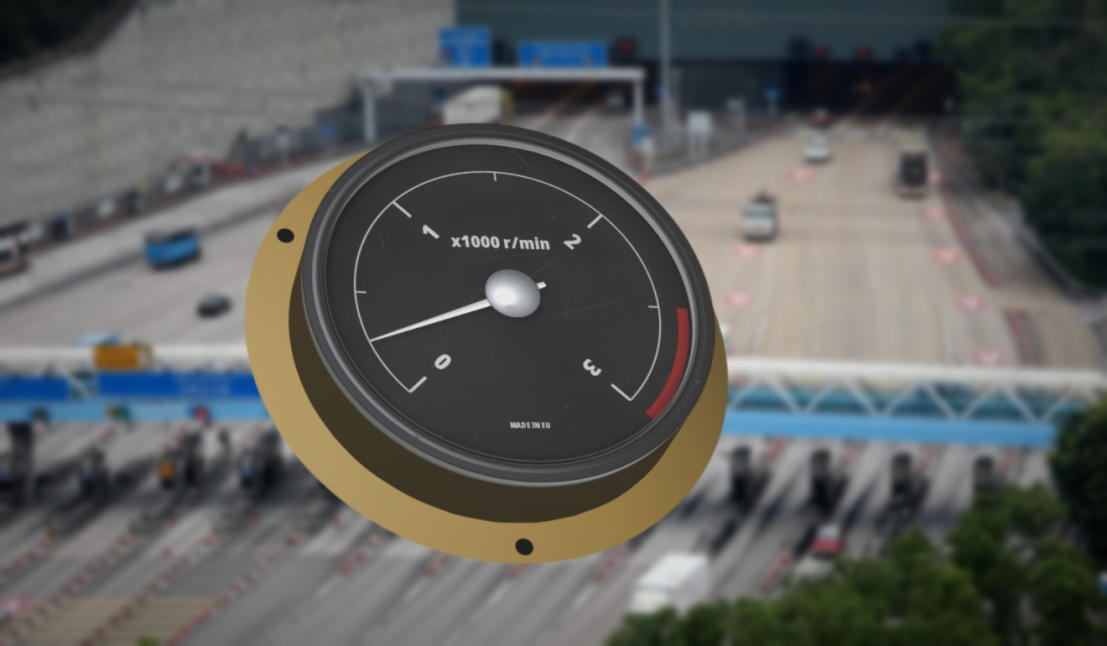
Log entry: 250 rpm
